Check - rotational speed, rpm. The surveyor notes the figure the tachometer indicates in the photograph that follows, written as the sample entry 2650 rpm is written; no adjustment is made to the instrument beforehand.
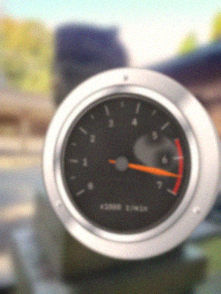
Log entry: 6500 rpm
